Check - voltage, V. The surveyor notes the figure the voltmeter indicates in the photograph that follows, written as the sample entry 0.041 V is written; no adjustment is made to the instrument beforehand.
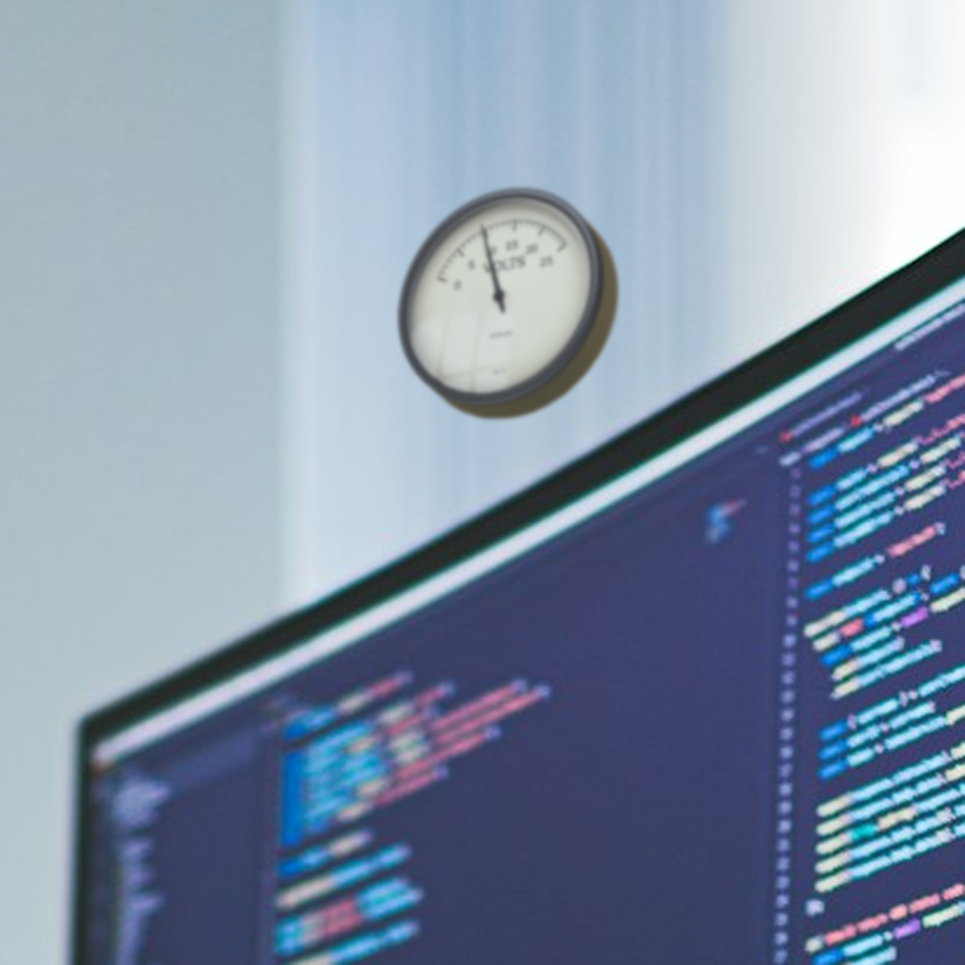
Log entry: 10 V
